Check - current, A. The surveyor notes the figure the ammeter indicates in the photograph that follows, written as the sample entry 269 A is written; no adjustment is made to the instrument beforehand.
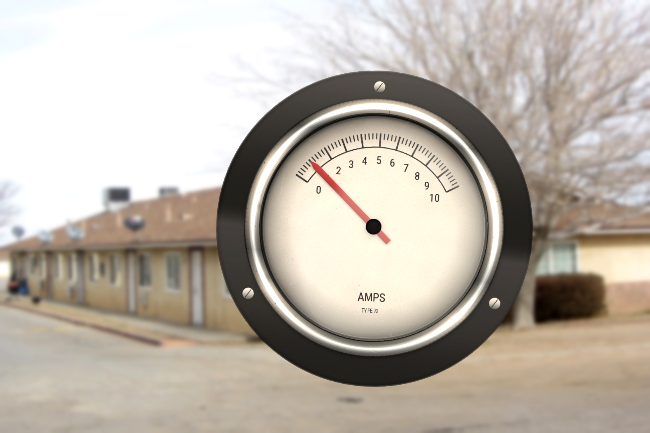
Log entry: 1 A
